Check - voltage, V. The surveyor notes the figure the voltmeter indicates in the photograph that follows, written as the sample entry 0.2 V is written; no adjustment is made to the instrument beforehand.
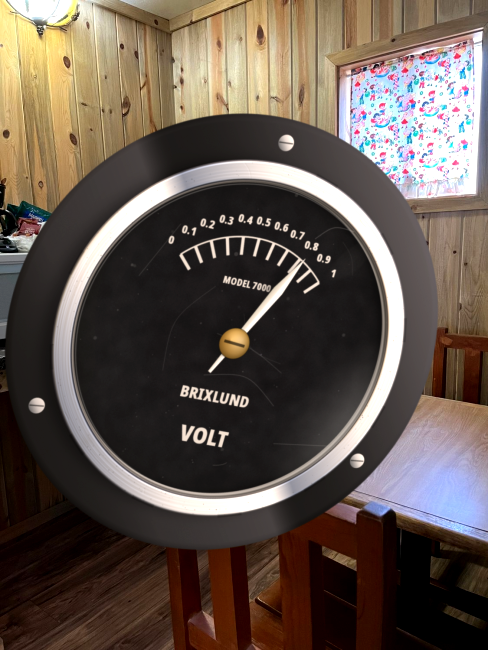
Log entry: 0.8 V
